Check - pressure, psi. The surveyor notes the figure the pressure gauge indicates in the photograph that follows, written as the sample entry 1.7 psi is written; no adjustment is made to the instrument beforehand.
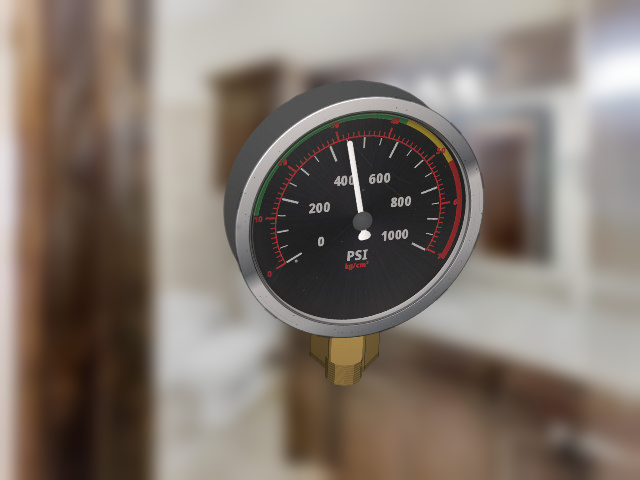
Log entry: 450 psi
